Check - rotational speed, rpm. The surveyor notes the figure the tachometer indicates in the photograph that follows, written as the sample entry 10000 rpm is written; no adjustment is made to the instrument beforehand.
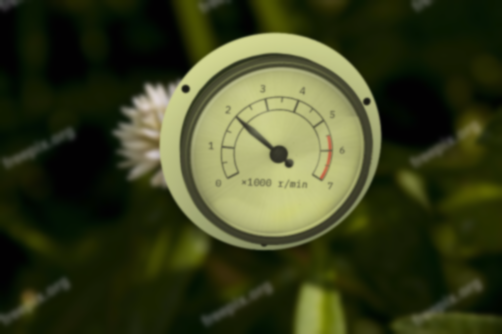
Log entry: 2000 rpm
